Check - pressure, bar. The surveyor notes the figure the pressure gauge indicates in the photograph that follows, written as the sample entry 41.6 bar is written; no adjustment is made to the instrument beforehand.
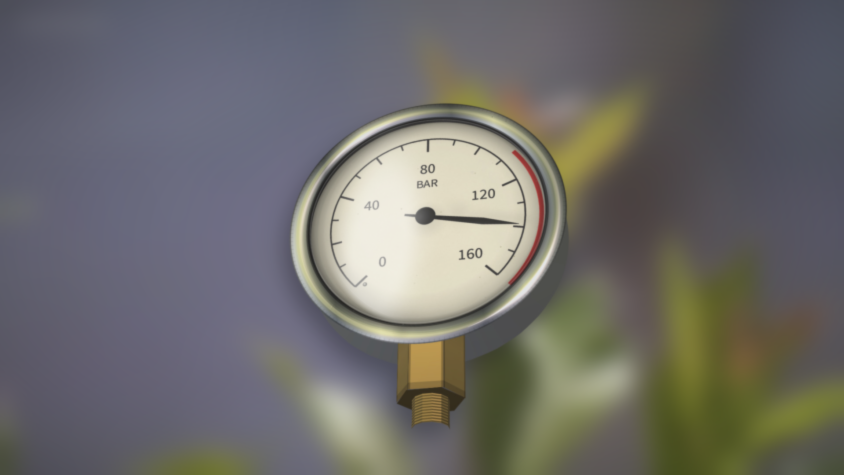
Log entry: 140 bar
